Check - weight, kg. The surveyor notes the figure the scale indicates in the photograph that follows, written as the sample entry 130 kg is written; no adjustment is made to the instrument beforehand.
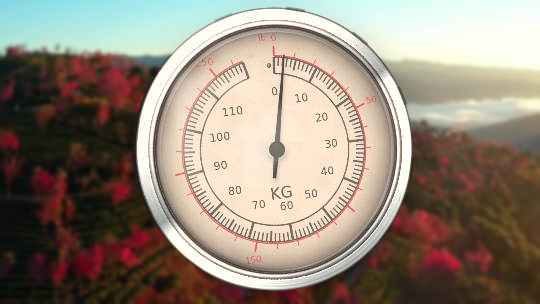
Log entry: 2 kg
